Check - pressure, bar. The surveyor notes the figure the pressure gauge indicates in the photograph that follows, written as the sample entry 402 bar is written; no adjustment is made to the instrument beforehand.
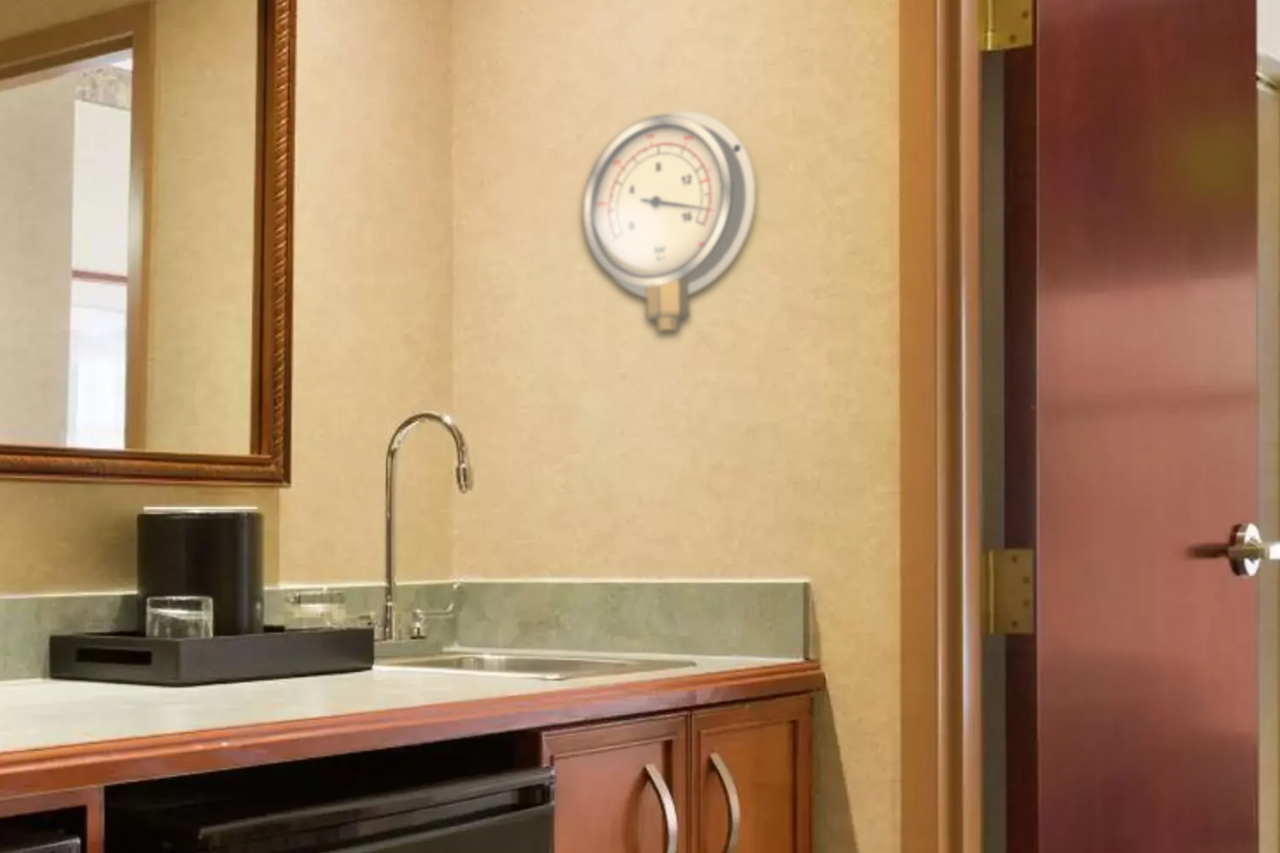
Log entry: 15 bar
